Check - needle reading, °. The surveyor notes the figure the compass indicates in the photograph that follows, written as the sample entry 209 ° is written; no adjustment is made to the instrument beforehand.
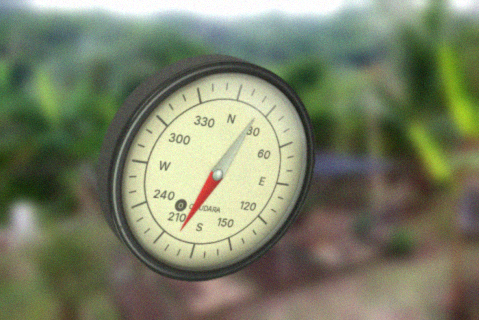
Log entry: 200 °
